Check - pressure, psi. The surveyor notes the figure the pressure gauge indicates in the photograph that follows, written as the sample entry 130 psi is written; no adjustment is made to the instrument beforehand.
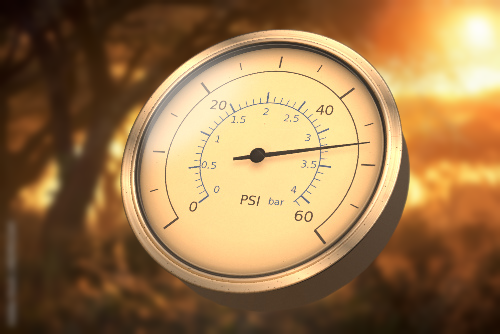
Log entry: 47.5 psi
